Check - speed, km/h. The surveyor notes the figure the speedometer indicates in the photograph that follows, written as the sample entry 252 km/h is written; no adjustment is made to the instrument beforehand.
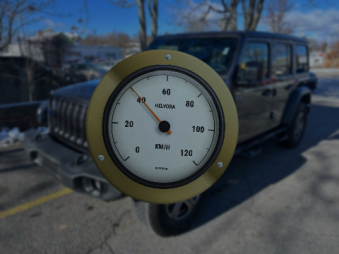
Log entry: 40 km/h
